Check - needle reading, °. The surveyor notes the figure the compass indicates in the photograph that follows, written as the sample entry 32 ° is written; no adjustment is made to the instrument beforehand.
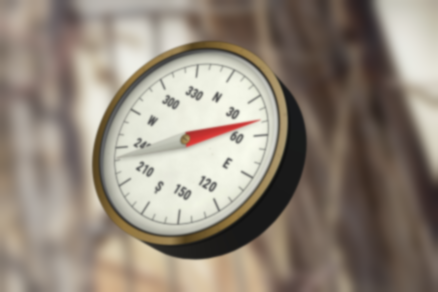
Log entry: 50 °
